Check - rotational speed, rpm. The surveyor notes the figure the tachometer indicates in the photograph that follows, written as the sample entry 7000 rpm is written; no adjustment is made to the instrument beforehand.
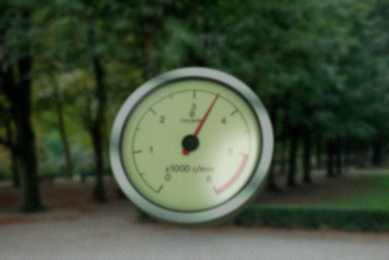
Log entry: 3500 rpm
